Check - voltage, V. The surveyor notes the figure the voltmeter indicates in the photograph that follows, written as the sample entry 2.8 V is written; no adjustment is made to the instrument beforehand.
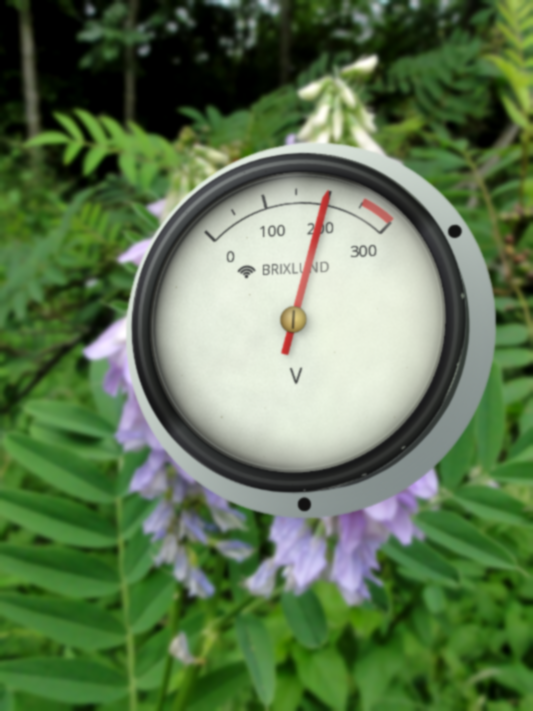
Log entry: 200 V
